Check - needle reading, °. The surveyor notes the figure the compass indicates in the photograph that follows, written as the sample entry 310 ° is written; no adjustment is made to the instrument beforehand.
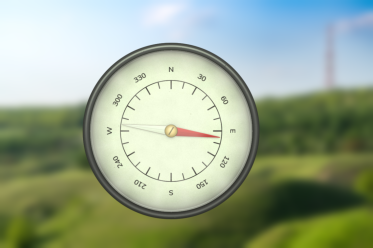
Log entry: 97.5 °
